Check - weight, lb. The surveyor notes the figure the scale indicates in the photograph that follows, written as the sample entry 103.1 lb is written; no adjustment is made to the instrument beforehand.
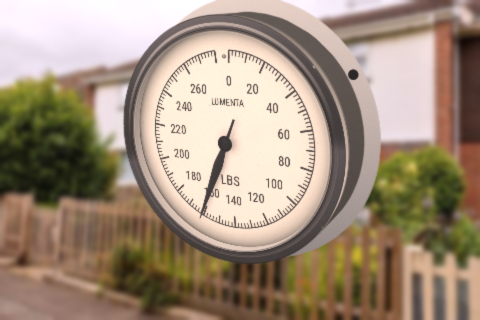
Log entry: 160 lb
